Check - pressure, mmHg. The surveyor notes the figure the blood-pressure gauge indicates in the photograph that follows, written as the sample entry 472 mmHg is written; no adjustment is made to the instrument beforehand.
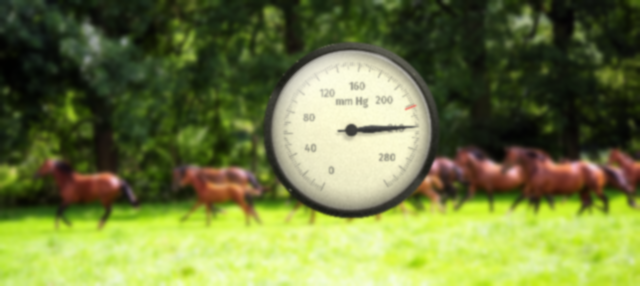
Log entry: 240 mmHg
